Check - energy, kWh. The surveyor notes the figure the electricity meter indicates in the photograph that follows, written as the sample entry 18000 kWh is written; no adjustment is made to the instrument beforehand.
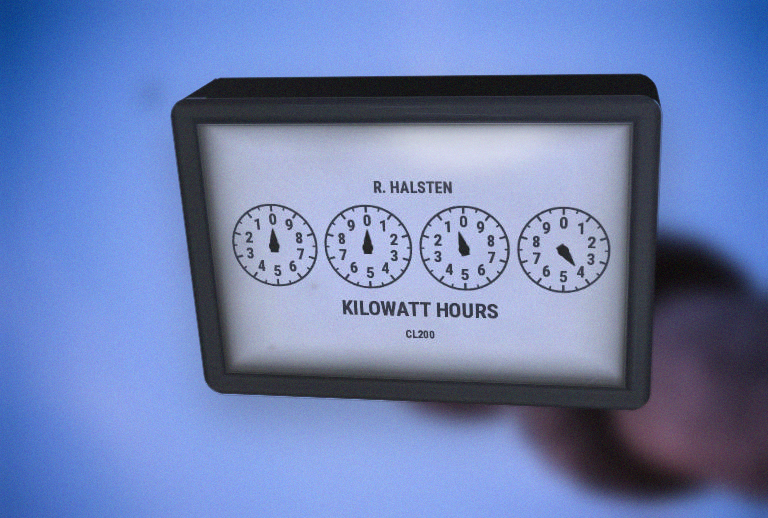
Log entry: 4 kWh
